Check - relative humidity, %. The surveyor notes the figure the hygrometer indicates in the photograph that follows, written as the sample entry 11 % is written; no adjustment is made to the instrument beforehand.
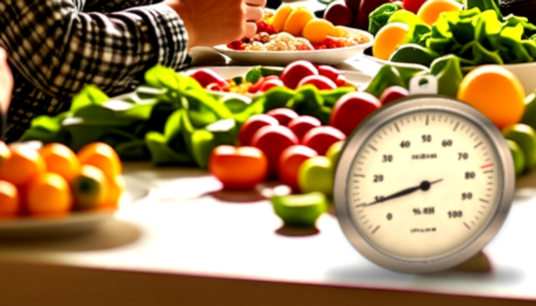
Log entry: 10 %
